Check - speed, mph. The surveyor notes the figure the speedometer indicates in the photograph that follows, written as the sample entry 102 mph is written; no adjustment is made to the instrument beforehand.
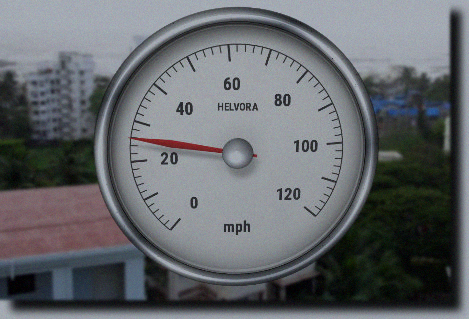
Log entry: 26 mph
